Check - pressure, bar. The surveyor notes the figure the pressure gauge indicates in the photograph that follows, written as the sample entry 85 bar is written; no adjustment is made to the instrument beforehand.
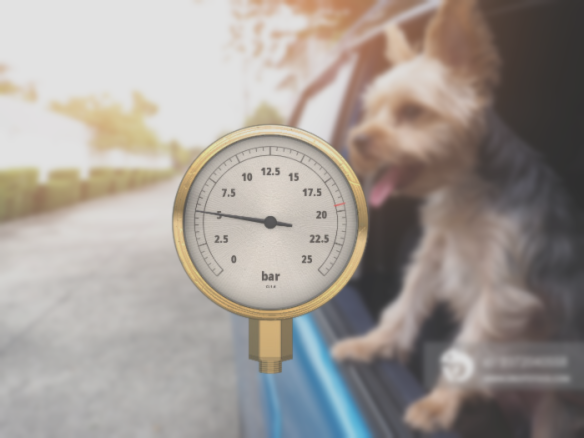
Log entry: 5 bar
